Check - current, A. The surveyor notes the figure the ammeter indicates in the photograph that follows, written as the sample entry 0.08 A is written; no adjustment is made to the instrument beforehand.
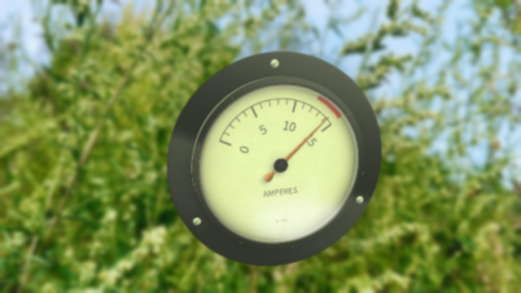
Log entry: 14 A
